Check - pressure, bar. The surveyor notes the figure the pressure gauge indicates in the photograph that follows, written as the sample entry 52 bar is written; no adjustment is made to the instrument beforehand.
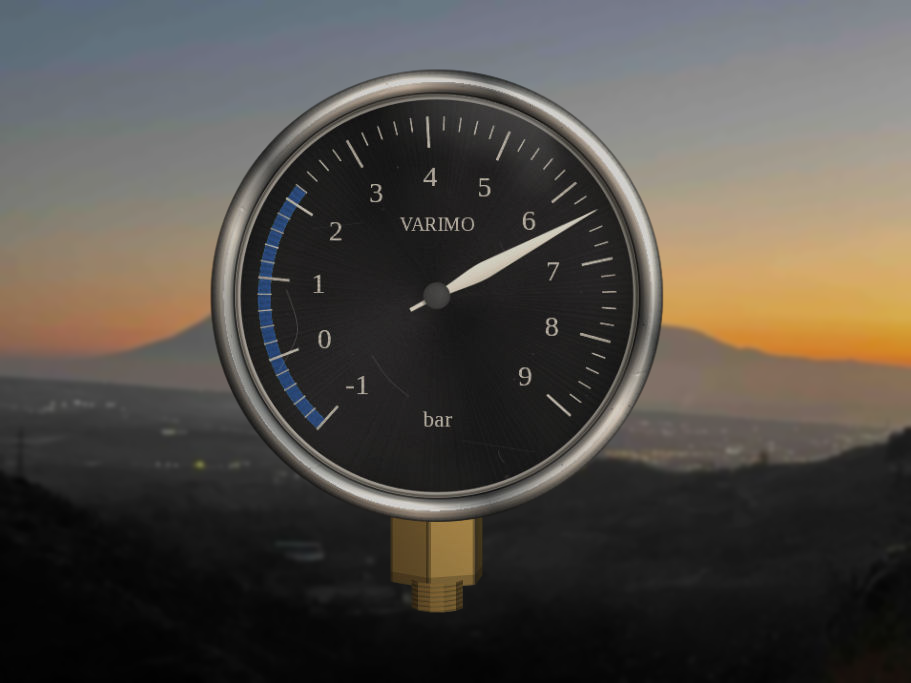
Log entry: 6.4 bar
